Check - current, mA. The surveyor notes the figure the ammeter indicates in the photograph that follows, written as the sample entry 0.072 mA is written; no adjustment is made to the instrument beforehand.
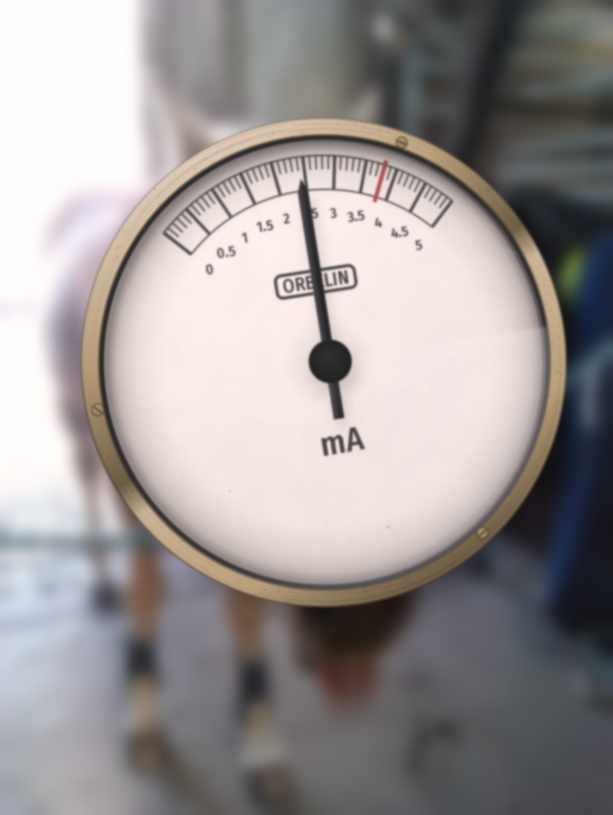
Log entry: 2.4 mA
